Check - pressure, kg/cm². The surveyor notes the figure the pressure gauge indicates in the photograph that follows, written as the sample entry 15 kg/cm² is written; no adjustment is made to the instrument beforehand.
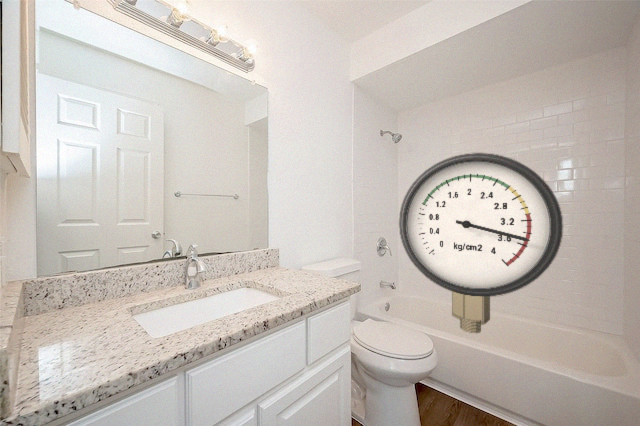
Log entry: 3.5 kg/cm²
